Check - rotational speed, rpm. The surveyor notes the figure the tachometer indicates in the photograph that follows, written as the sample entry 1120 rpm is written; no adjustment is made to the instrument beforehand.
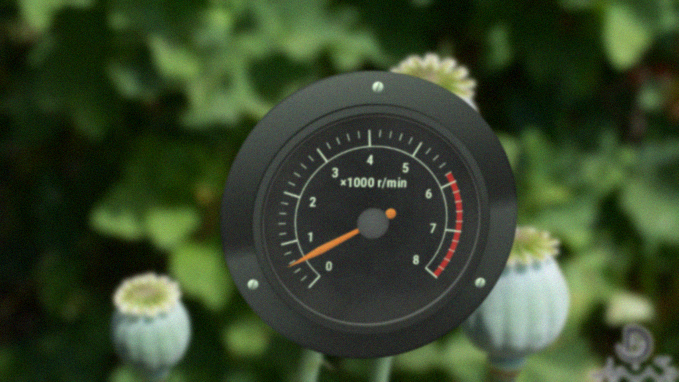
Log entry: 600 rpm
